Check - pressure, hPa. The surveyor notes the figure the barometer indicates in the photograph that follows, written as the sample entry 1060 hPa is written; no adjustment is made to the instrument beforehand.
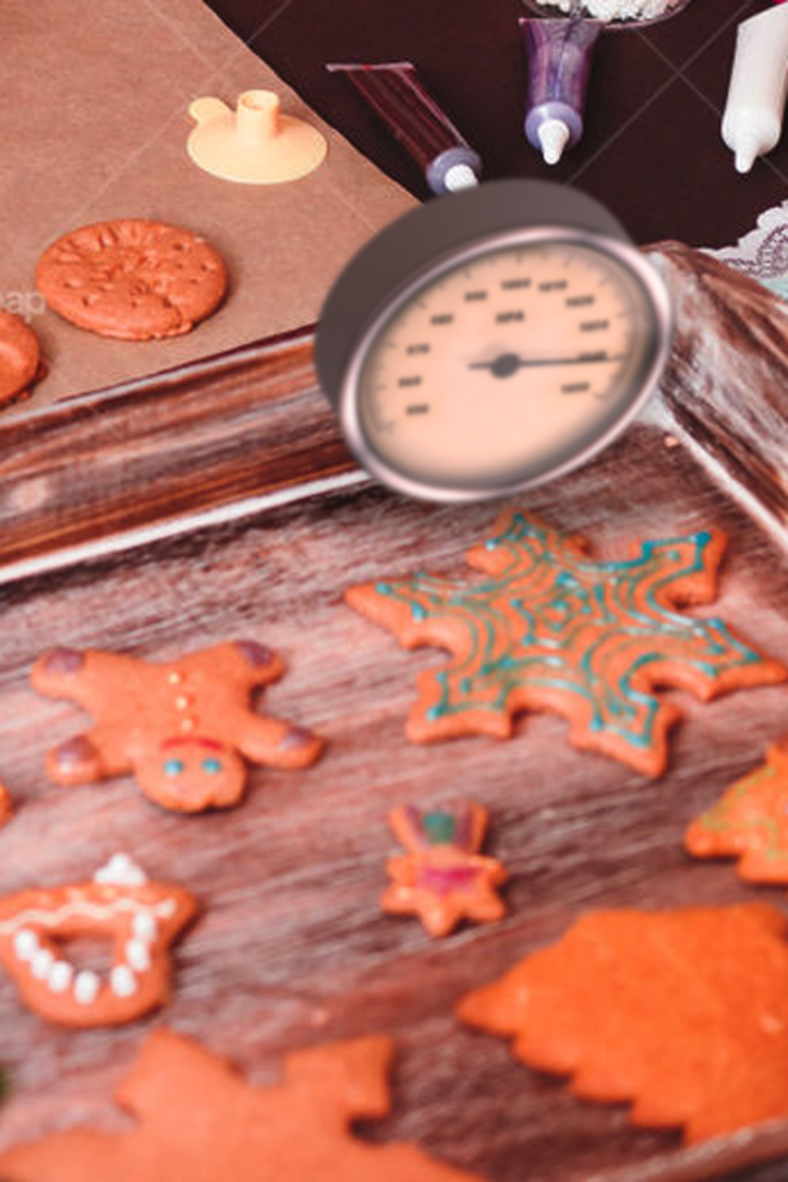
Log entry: 1040 hPa
